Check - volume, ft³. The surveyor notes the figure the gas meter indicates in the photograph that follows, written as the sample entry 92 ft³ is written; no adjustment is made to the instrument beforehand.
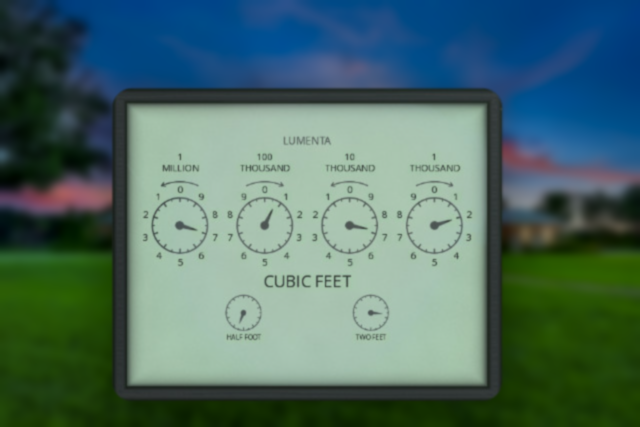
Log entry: 707200 ft³
